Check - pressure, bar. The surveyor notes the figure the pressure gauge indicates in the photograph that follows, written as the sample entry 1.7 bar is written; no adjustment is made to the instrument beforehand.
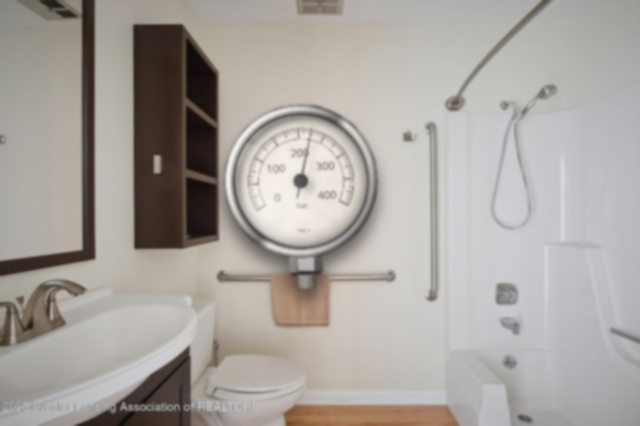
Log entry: 225 bar
